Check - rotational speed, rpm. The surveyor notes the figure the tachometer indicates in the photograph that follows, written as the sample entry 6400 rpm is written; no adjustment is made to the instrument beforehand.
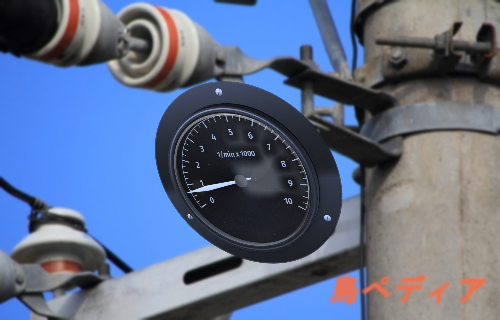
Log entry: 750 rpm
